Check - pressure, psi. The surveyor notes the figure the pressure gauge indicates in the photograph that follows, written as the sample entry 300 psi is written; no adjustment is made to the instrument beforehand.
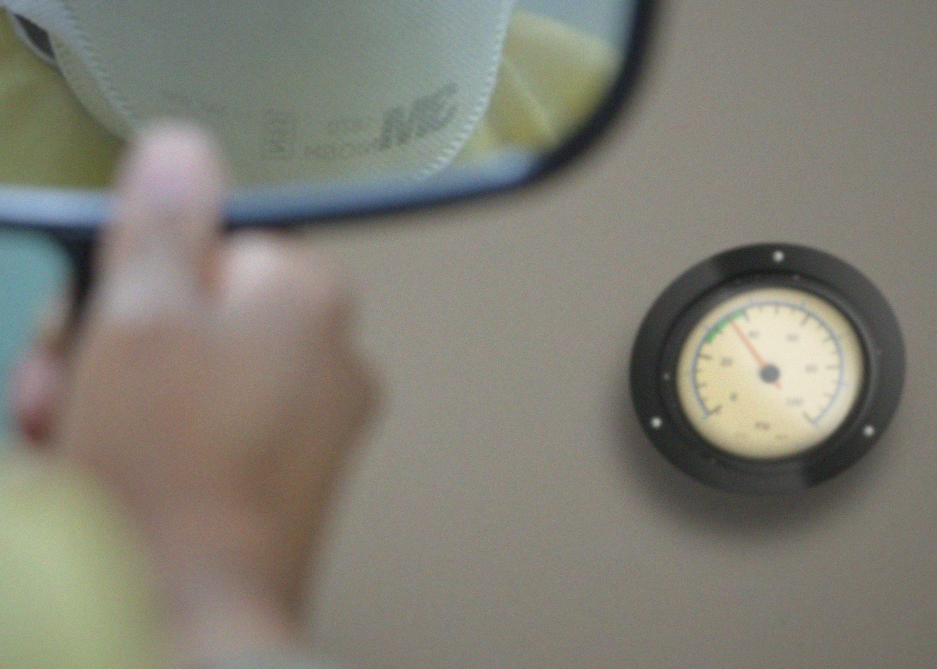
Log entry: 35 psi
